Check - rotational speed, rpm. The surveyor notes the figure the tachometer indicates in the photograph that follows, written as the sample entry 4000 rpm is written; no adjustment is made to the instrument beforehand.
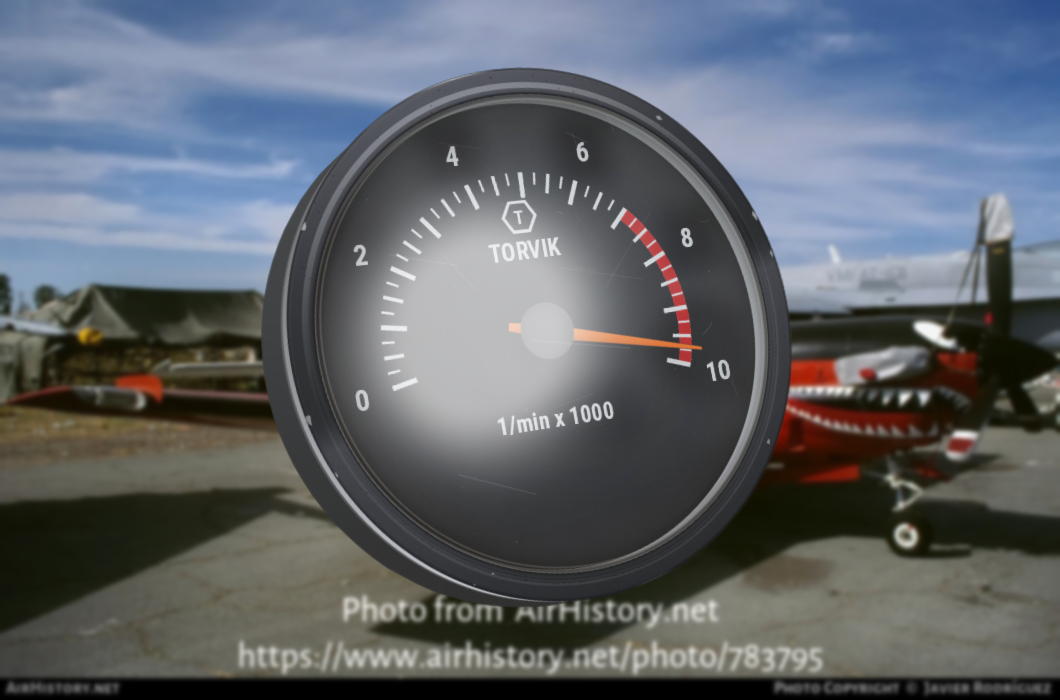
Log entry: 9750 rpm
